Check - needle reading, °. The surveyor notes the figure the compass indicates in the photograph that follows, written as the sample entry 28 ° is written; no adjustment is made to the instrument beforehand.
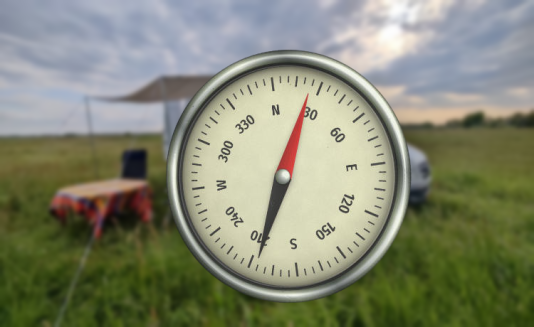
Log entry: 25 °
